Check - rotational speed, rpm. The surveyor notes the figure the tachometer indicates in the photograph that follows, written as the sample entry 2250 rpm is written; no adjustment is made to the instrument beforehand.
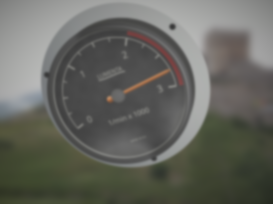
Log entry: 2750 rpm
